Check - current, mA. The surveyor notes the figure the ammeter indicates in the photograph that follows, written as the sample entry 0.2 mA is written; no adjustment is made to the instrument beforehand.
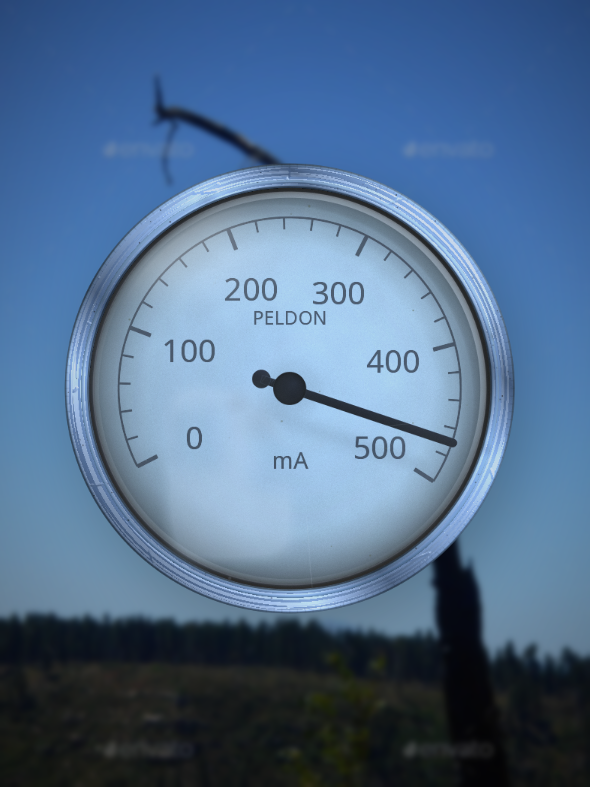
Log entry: 470 mA
